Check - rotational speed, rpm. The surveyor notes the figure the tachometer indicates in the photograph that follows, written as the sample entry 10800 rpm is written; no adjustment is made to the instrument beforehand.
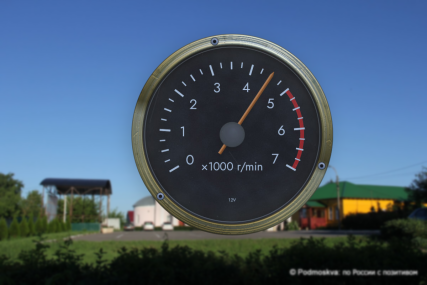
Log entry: 4500 rpm
